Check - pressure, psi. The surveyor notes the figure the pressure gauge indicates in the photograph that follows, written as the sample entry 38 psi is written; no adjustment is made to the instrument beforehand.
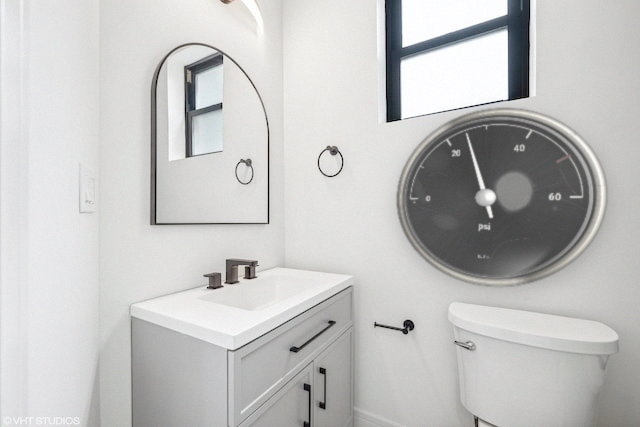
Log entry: 25 psi
